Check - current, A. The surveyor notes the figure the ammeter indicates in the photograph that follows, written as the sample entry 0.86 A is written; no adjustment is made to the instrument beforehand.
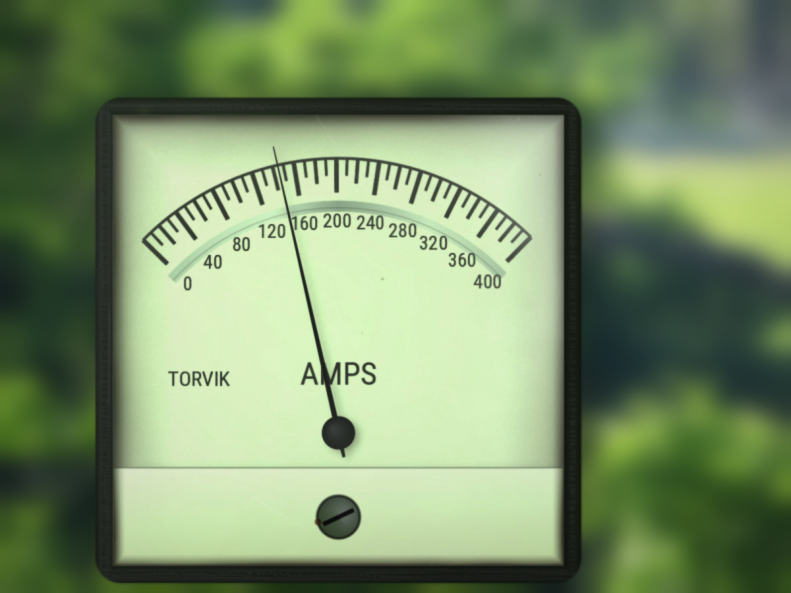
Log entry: 145 A
